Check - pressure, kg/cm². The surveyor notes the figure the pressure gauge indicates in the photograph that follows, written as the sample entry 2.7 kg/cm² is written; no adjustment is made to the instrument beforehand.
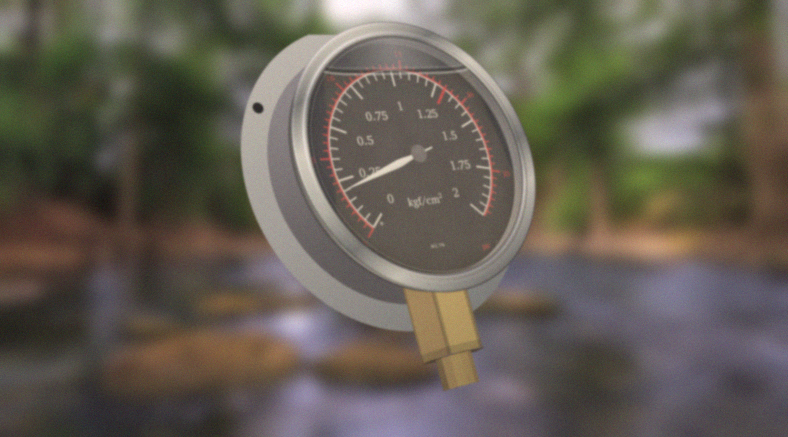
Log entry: 0.2 kg/cm²
